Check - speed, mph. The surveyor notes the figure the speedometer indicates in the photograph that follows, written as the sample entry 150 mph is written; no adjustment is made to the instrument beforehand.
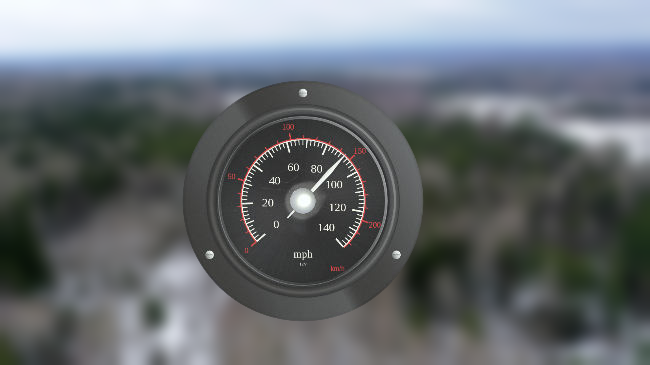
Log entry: 90 mph
